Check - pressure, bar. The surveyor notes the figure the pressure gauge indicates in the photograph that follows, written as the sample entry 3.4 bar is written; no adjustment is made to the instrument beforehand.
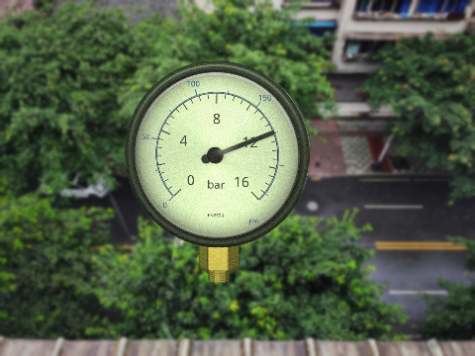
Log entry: 12 bar
